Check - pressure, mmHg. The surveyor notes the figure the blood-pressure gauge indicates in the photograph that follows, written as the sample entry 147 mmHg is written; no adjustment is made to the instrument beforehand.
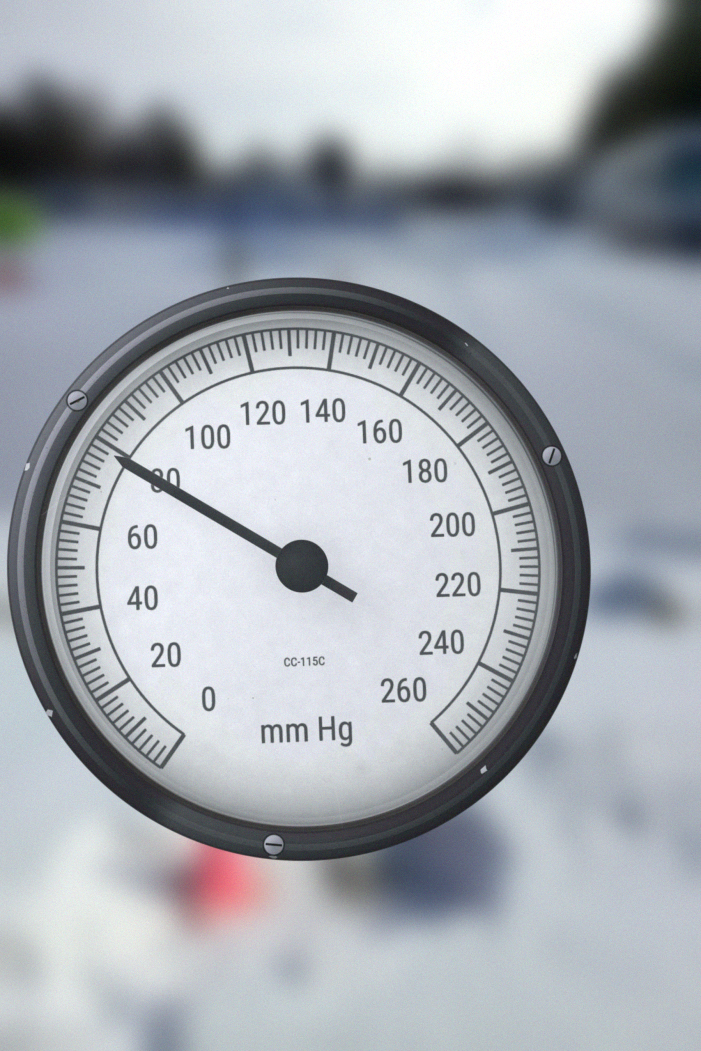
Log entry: 78 mmHg
